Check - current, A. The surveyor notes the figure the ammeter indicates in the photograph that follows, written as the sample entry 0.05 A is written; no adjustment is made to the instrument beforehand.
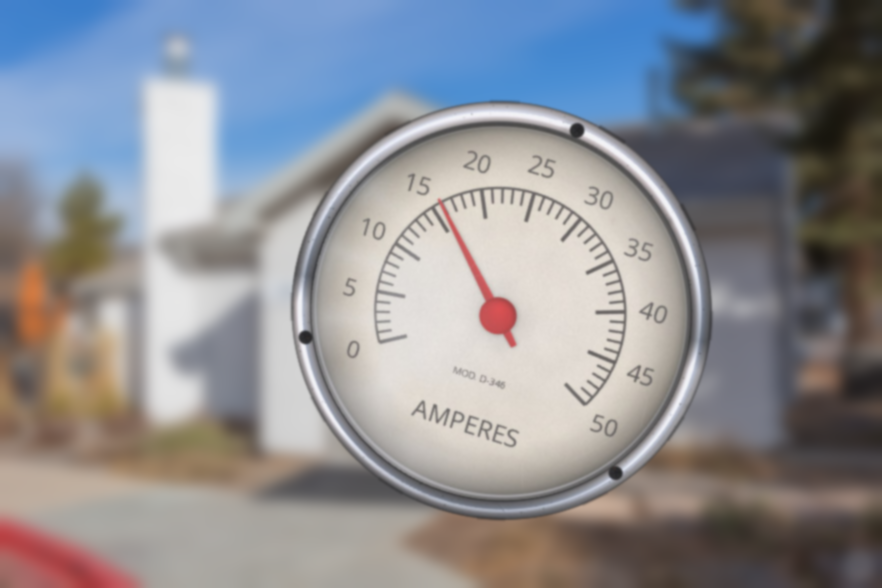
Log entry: 16 A
